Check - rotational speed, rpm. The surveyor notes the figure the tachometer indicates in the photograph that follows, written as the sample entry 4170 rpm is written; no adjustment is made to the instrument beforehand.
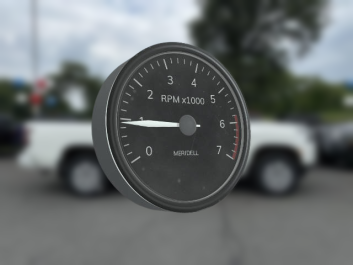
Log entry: 900 rpm
